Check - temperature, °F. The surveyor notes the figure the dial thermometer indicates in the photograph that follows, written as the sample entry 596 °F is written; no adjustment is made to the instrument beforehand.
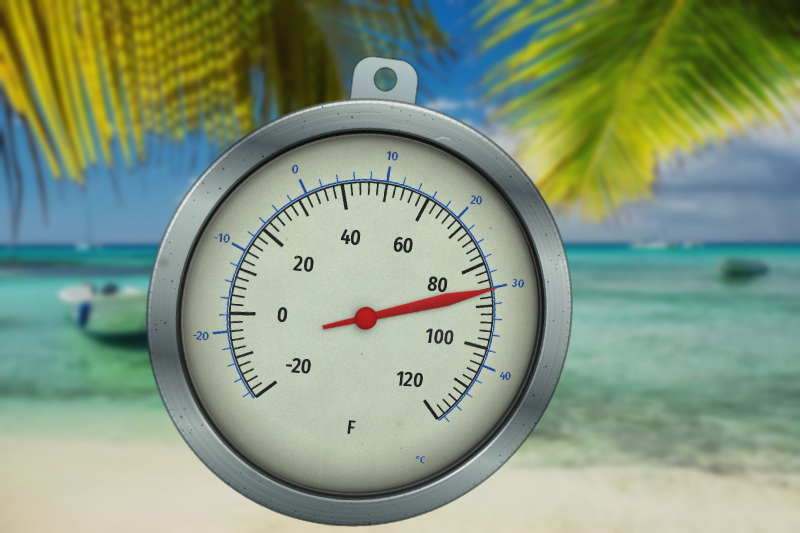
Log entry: 86 °F
